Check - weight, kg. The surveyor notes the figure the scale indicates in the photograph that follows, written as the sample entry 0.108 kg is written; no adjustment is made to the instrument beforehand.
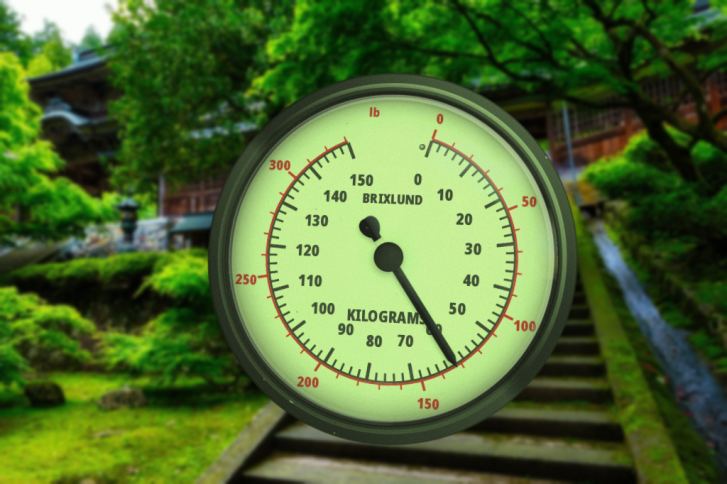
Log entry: 60 kg
